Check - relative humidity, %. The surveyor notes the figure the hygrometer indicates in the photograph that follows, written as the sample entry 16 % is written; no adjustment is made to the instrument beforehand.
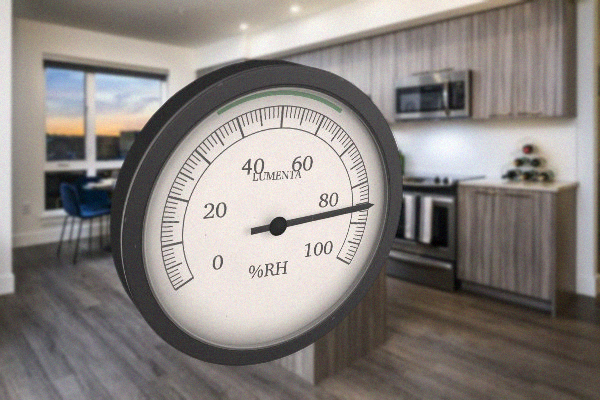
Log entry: 85 %
